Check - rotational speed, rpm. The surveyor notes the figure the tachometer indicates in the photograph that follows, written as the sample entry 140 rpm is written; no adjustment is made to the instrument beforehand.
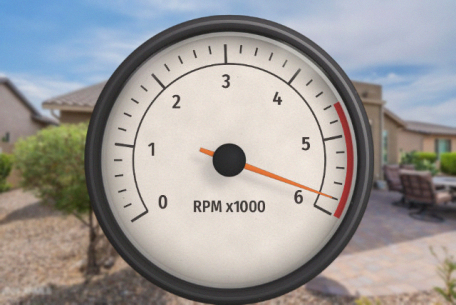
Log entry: 5800 rpm
